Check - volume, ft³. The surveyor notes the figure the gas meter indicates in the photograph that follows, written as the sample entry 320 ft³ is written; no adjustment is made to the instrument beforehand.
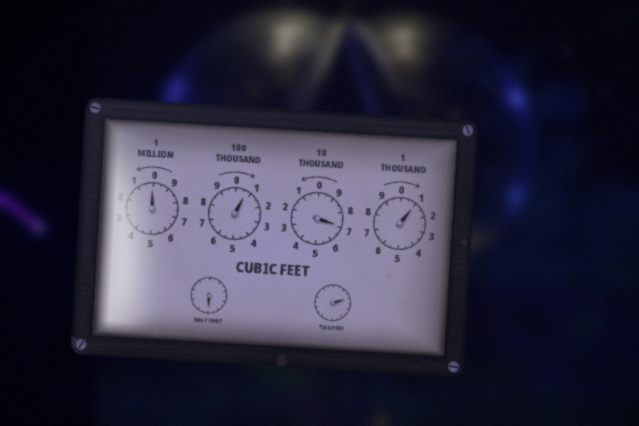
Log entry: 7100 ft³
